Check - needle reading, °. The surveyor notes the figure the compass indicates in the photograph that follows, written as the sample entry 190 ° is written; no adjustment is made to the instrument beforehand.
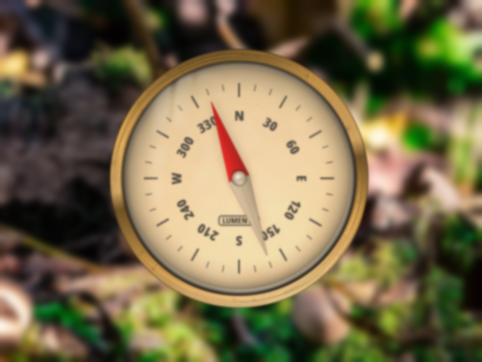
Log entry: 340 °
